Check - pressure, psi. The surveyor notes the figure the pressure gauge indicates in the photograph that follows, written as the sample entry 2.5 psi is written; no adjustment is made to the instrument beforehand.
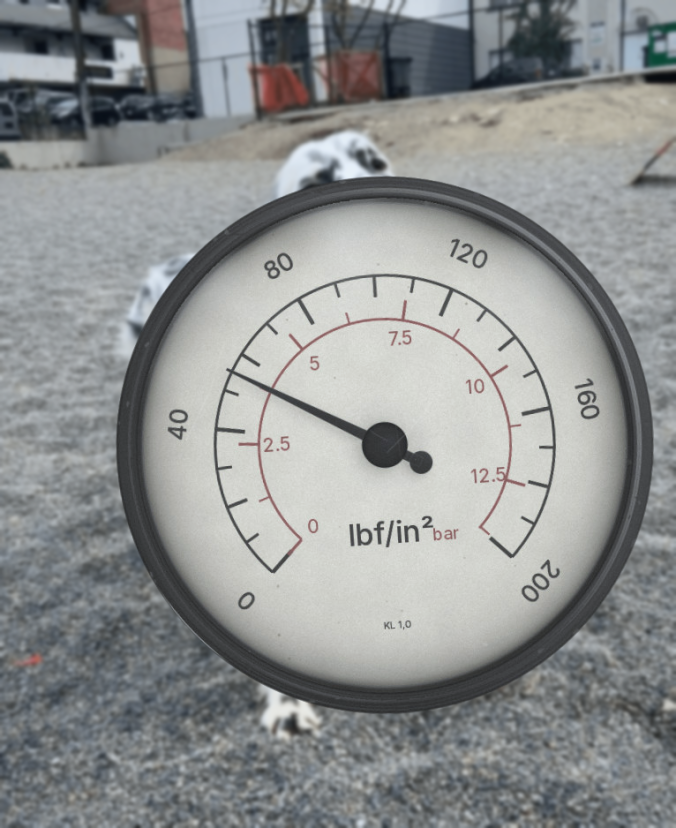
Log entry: 55 psi
